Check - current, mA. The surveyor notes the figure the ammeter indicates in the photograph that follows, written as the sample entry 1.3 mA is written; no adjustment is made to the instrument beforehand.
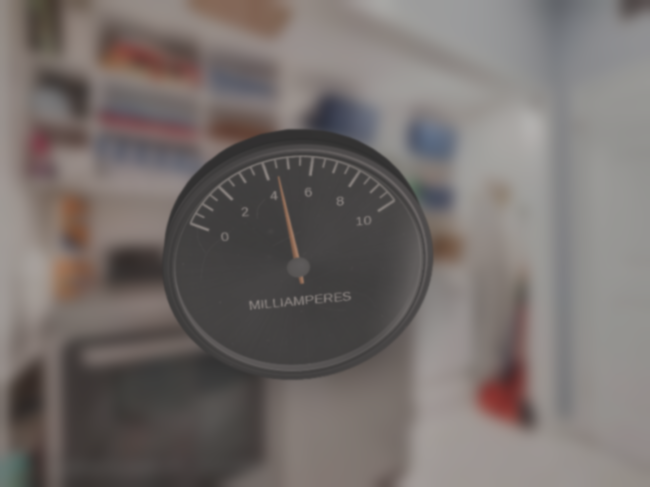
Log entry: 4.5 mA
